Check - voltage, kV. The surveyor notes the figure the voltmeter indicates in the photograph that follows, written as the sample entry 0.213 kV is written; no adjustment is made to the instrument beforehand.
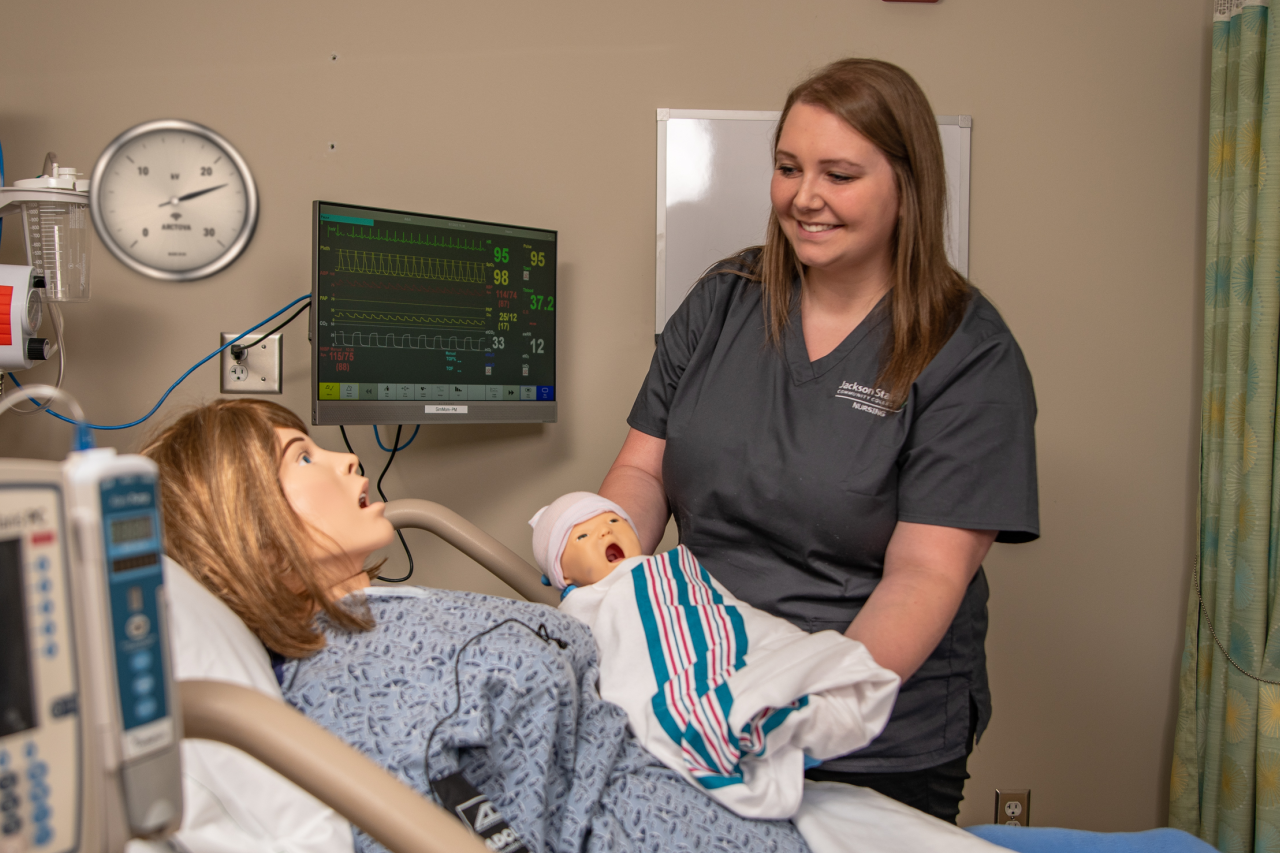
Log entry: 23 kV
